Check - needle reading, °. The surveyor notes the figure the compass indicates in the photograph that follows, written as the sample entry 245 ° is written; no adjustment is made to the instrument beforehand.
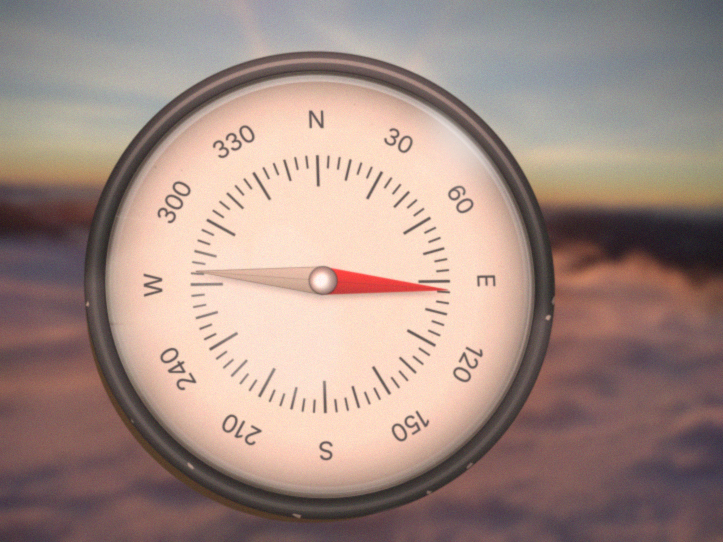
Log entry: 95 °
